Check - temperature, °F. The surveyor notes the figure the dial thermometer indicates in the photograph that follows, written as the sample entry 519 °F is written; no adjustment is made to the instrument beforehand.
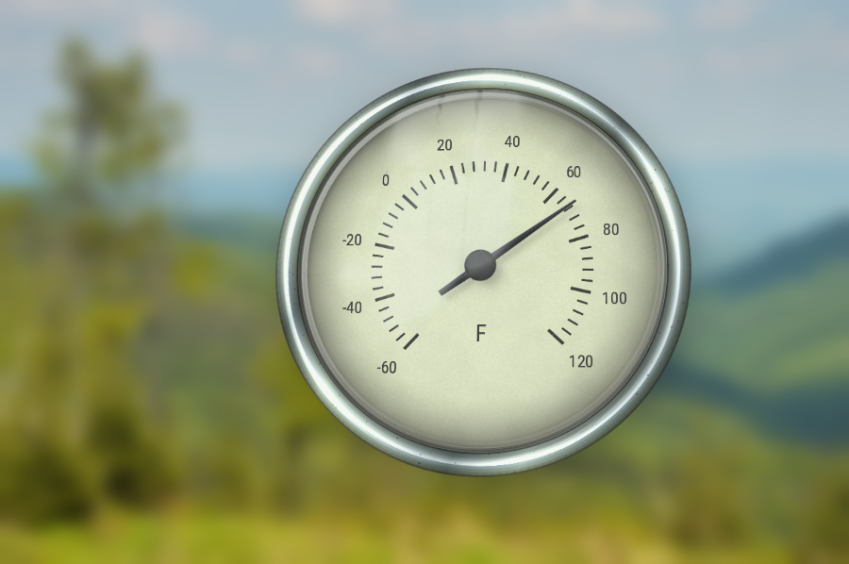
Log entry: 68 °F
